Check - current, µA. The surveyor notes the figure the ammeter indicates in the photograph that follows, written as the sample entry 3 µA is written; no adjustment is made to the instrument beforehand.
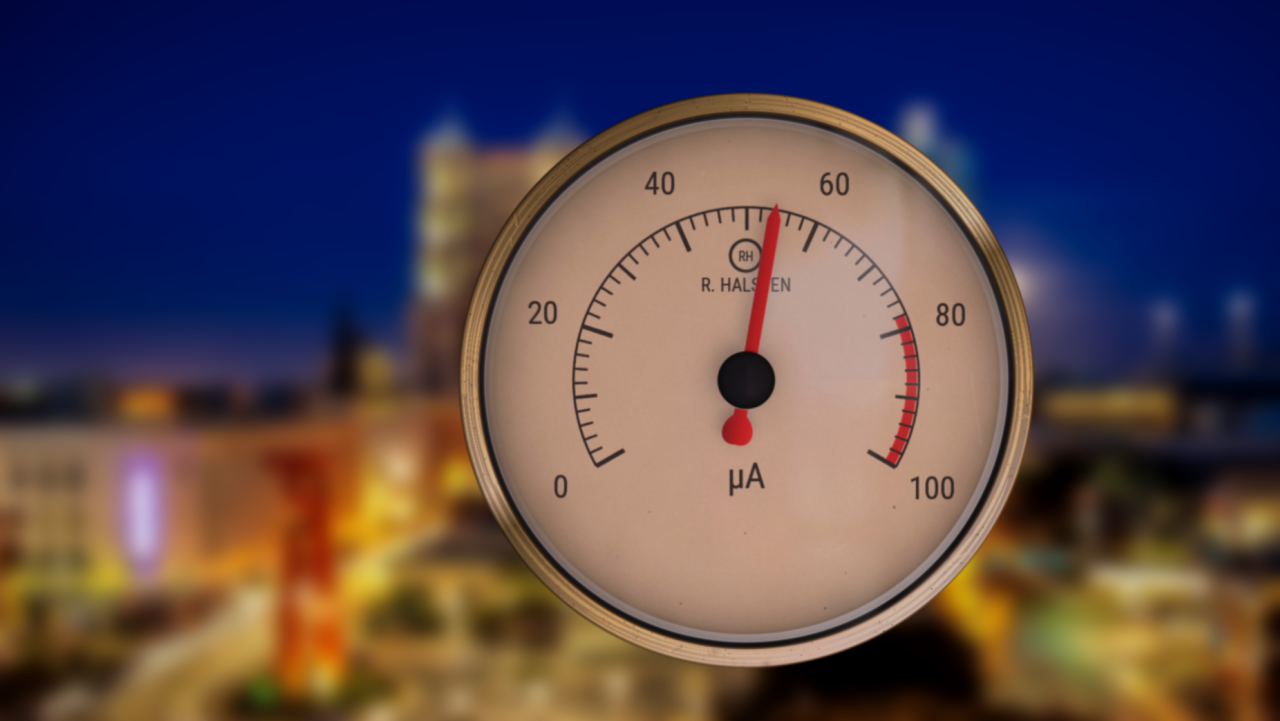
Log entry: 54 µA
